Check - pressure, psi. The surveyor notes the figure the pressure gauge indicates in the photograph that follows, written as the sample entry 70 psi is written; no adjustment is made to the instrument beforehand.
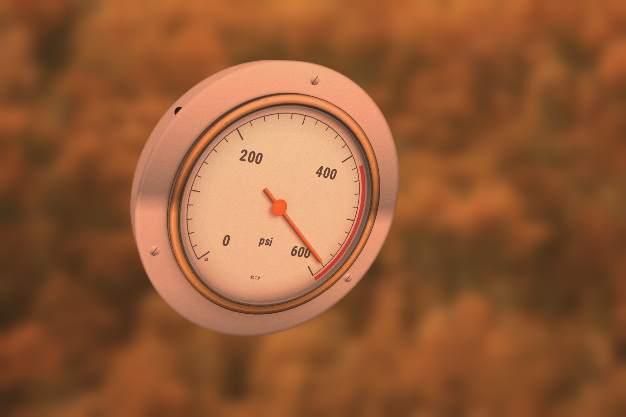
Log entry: 580 psi
